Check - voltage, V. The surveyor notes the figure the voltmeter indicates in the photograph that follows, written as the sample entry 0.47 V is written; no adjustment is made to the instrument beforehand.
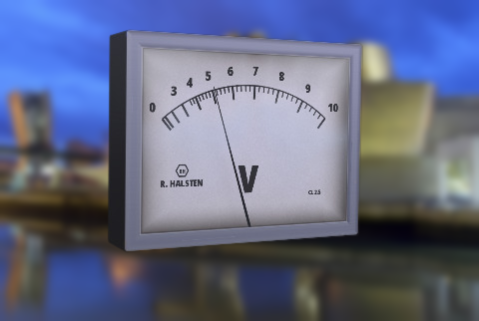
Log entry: 5 V
